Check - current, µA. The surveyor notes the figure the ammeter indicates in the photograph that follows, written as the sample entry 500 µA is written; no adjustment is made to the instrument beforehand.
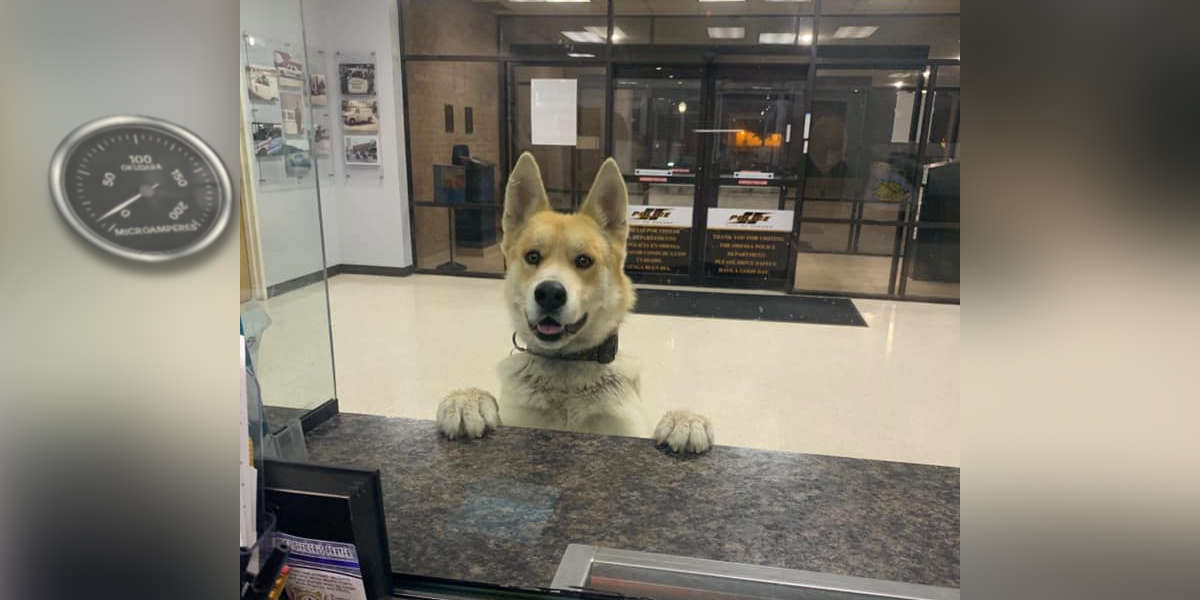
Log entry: 10 µA
